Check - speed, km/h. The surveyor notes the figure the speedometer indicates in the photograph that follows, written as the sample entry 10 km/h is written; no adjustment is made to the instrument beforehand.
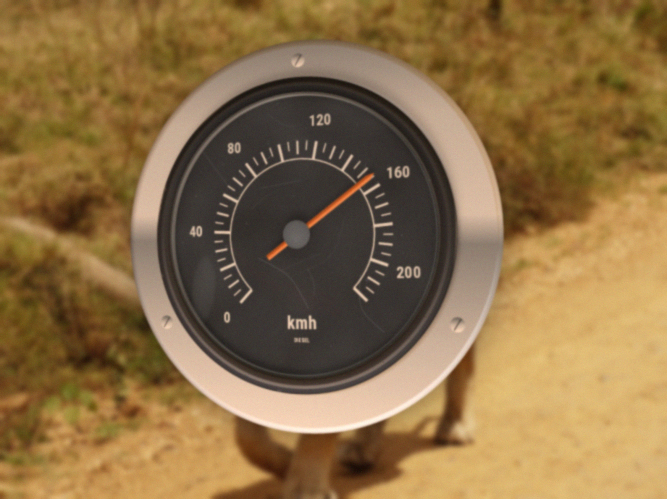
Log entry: 155 km/h
